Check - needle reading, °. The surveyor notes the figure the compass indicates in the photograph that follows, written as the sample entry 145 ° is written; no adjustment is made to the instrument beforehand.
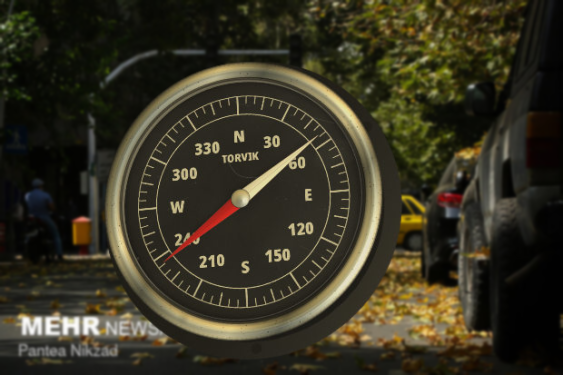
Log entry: 235 °
